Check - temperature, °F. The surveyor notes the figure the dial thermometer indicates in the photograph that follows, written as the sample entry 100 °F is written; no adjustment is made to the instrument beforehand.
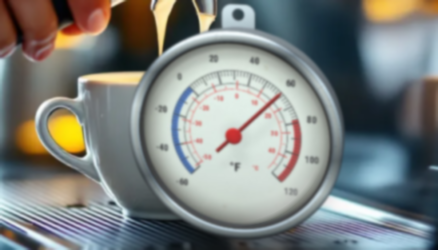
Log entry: 60 °F
